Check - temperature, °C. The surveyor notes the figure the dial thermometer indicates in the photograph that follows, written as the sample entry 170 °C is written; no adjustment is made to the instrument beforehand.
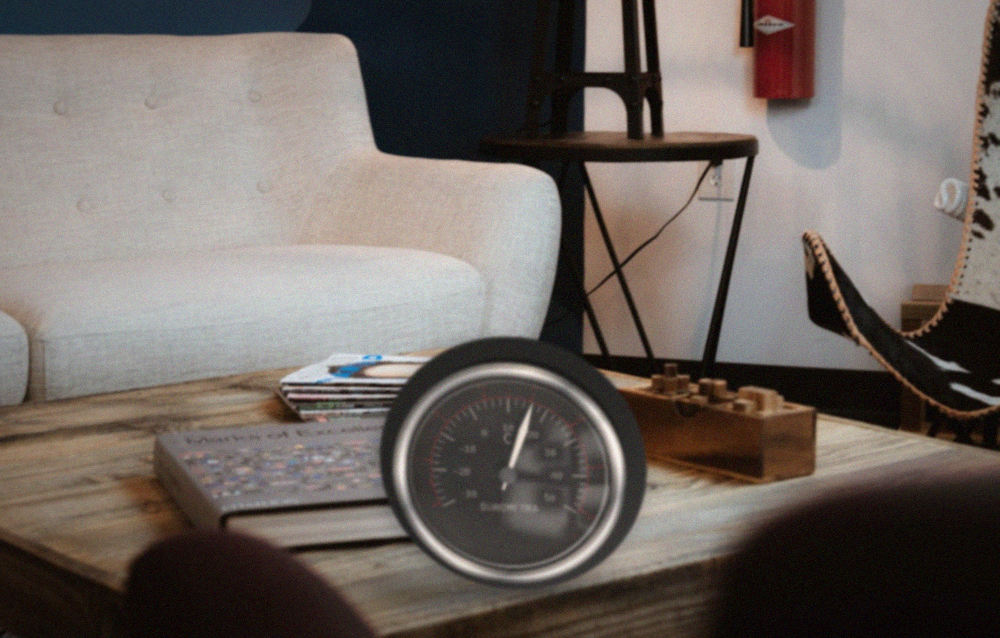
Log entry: 16 °C
